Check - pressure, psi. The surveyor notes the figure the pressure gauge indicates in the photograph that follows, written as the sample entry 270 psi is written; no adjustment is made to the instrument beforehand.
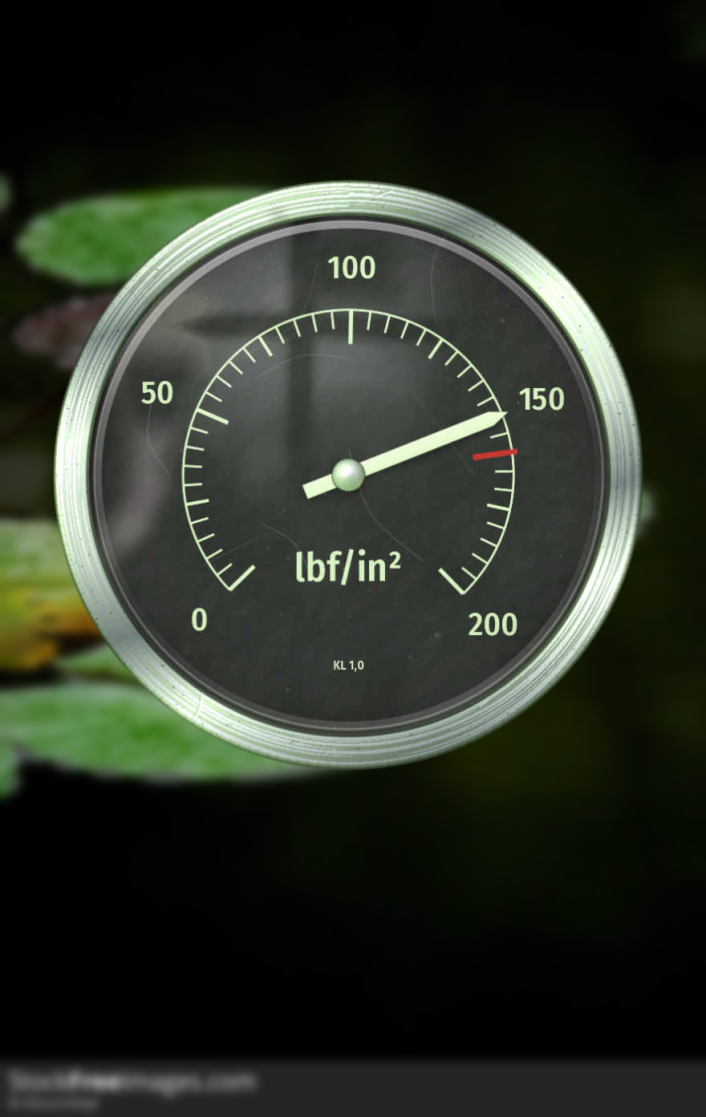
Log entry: 150 psi
